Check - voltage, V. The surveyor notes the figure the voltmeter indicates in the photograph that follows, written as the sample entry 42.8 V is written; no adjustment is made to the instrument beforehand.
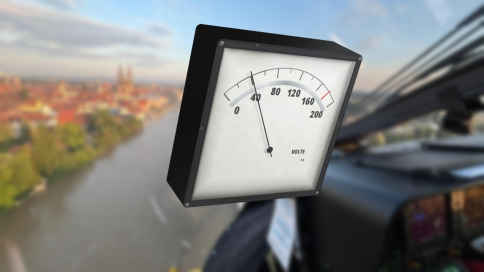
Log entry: 40 V
